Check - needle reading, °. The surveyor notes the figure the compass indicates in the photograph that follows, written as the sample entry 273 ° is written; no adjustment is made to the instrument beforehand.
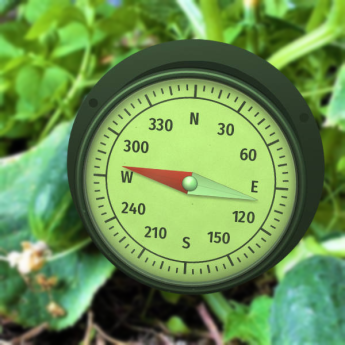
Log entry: 280 °
